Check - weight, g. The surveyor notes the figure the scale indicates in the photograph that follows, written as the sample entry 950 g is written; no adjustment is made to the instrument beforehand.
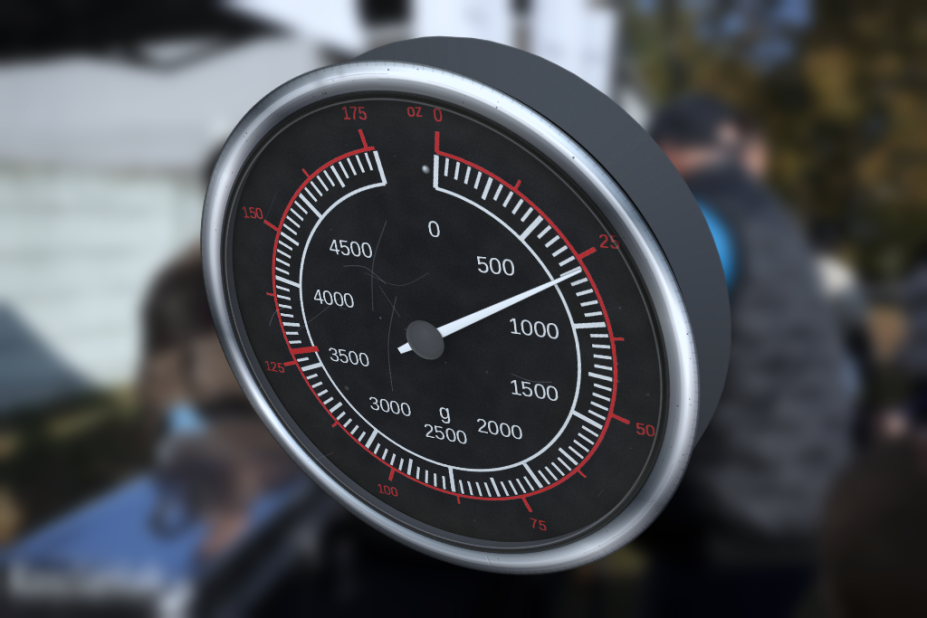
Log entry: 750 g
